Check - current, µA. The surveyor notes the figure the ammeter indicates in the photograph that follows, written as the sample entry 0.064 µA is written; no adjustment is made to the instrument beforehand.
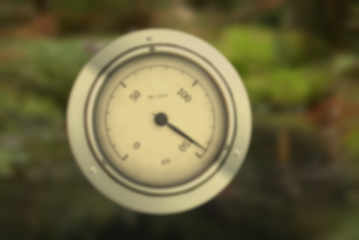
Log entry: 145 µA
